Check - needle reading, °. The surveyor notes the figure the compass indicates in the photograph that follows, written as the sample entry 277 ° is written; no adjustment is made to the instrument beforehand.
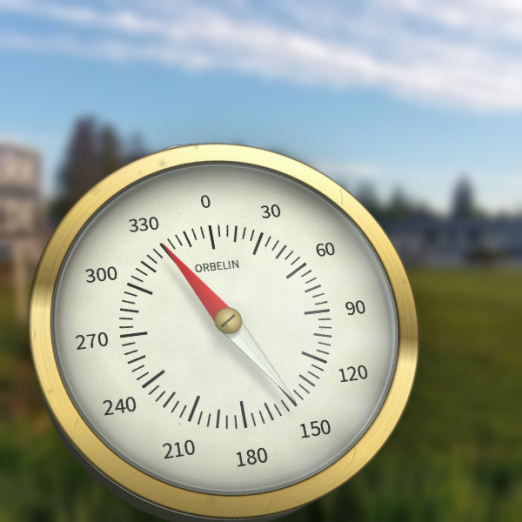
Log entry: 330 °
